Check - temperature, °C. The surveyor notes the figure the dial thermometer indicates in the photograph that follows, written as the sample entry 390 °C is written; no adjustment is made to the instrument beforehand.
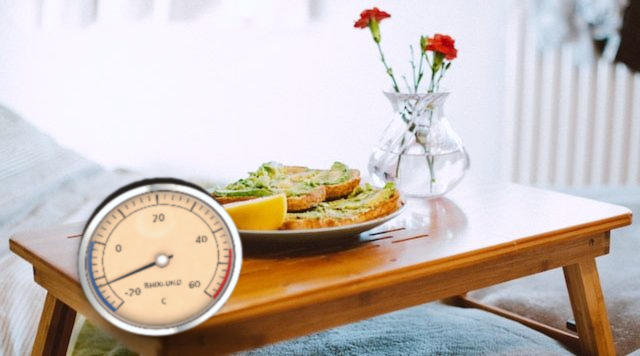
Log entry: -12 °C
